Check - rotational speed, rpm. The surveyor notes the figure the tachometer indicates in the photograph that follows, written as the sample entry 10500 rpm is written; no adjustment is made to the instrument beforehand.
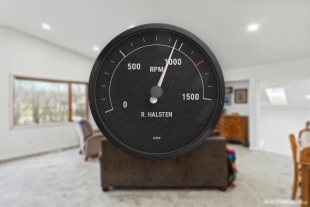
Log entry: 950 rpm
